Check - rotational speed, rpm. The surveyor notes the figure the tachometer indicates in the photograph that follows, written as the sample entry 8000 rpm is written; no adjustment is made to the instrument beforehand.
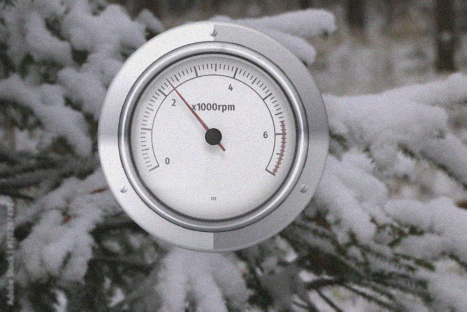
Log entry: 2300 rpm
